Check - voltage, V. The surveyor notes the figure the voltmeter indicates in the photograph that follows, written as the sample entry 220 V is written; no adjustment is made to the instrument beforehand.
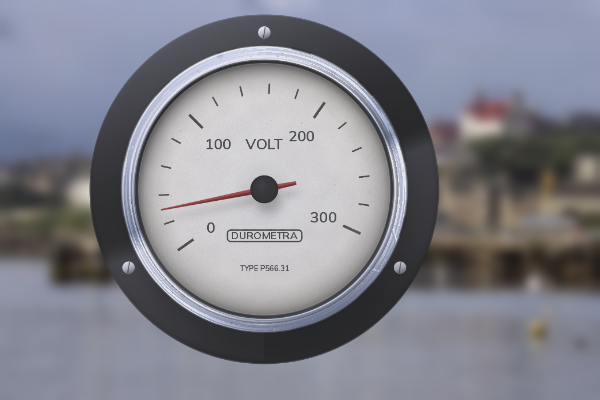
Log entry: 30 V
